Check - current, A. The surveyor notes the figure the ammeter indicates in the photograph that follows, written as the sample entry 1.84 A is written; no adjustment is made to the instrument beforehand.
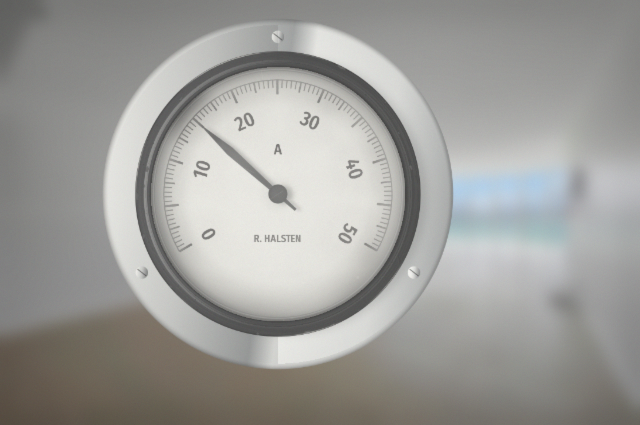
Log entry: 15 A
